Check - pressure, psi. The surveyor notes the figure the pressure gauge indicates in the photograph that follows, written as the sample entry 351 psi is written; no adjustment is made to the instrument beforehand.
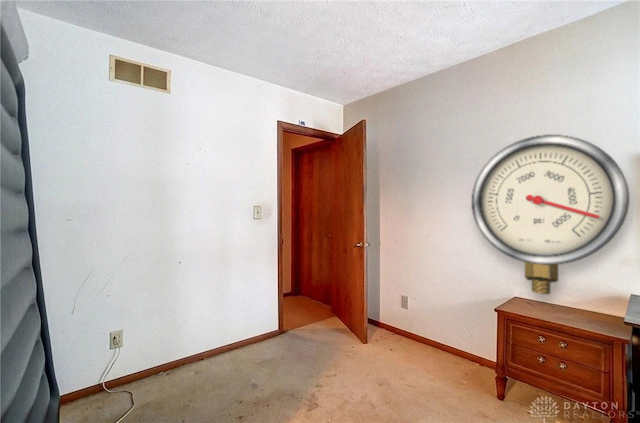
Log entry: 4500 psi
